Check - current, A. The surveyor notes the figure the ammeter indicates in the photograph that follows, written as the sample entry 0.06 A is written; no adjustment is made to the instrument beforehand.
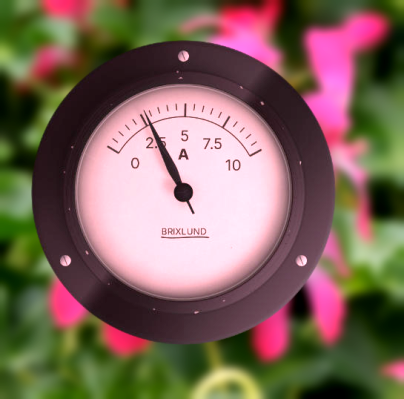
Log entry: 2.75 A
